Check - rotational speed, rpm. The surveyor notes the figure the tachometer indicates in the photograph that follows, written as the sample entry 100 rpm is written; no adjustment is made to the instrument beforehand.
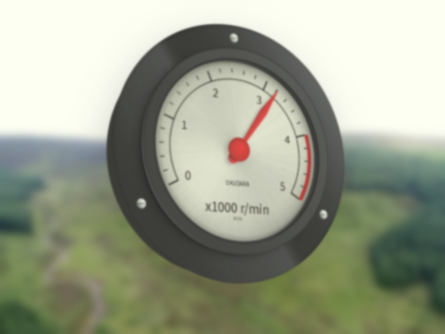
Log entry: 3200 rpm
